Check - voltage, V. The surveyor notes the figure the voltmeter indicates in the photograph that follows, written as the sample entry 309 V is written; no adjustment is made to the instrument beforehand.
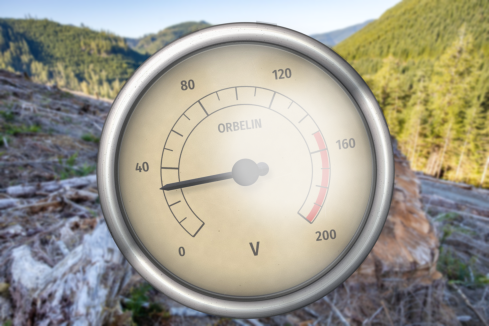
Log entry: 30 V
